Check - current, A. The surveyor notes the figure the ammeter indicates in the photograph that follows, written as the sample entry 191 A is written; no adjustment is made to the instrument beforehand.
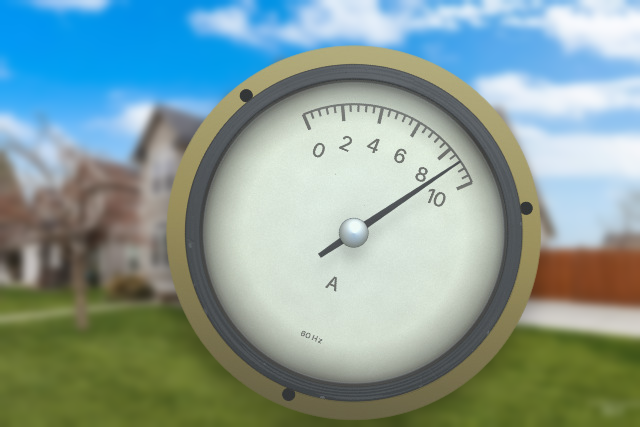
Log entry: 8.8 A
